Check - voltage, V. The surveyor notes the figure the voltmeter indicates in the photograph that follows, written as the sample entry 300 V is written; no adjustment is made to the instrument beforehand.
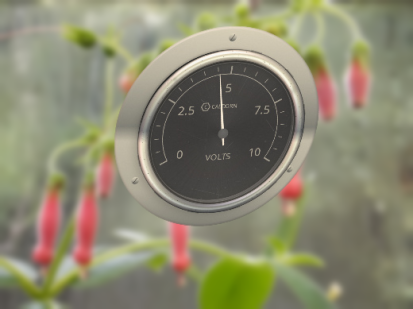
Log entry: 4.5 V
